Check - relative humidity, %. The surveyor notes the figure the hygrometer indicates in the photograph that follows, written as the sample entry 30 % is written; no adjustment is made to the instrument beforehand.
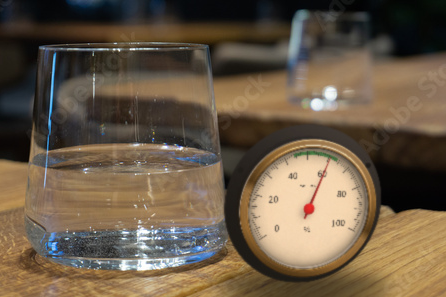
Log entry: 60 %
